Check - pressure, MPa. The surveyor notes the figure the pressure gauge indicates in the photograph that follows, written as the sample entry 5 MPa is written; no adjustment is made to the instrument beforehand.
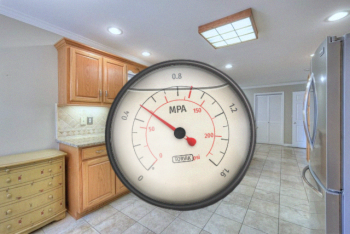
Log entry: 0.5 MPa
